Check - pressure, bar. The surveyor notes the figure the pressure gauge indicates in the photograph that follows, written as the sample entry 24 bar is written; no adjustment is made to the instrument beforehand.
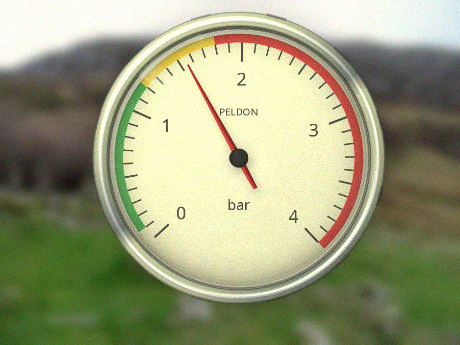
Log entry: 1.55 bar
